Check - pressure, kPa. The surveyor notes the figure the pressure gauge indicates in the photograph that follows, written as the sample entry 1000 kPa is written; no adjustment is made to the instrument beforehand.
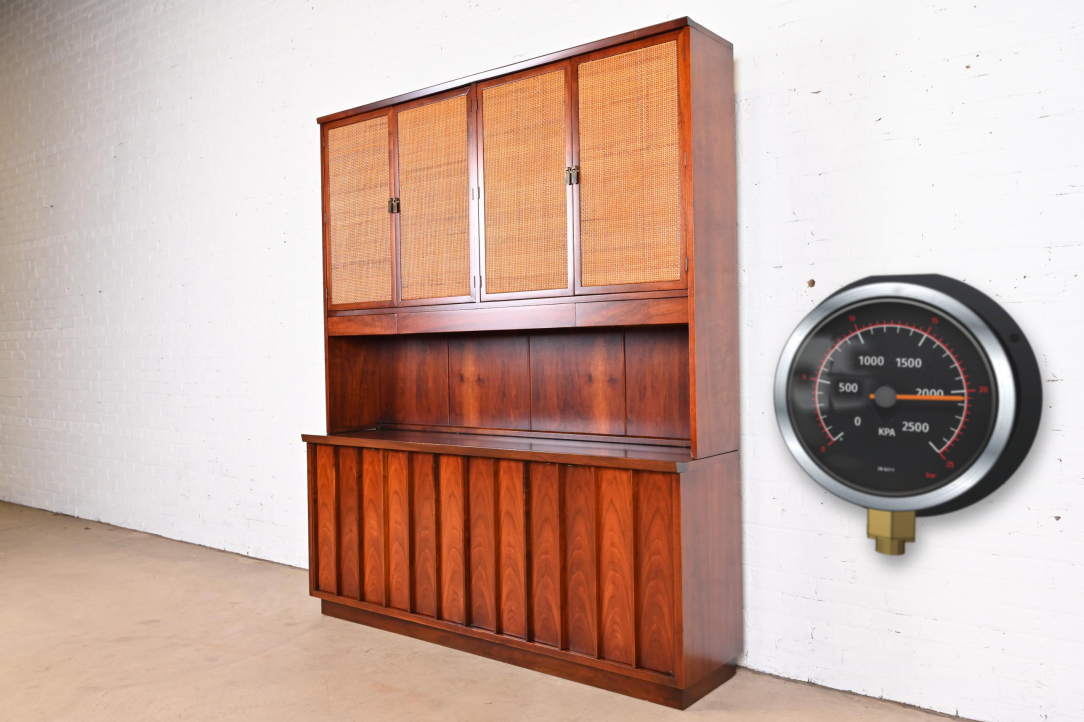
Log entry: 2050 kPa
